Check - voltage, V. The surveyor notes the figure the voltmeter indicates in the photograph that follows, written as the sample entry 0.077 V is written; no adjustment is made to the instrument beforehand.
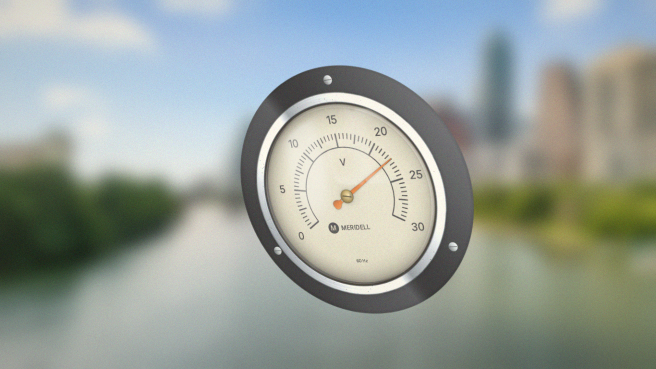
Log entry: 22.5 V
